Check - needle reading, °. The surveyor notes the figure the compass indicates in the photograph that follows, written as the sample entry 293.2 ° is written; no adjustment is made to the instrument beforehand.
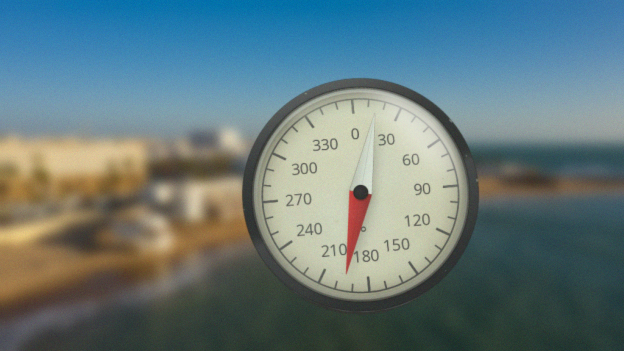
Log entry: 195 °
